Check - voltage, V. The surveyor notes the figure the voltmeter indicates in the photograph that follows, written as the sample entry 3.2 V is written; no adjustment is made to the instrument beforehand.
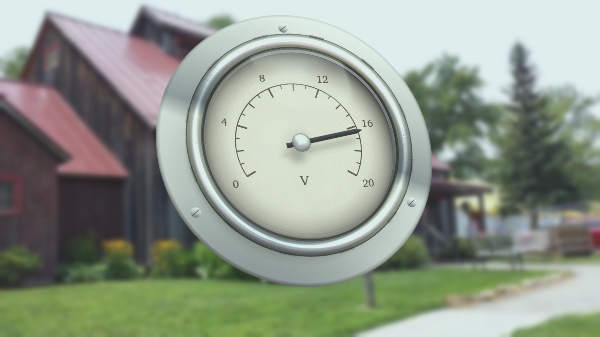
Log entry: 16.5 V
